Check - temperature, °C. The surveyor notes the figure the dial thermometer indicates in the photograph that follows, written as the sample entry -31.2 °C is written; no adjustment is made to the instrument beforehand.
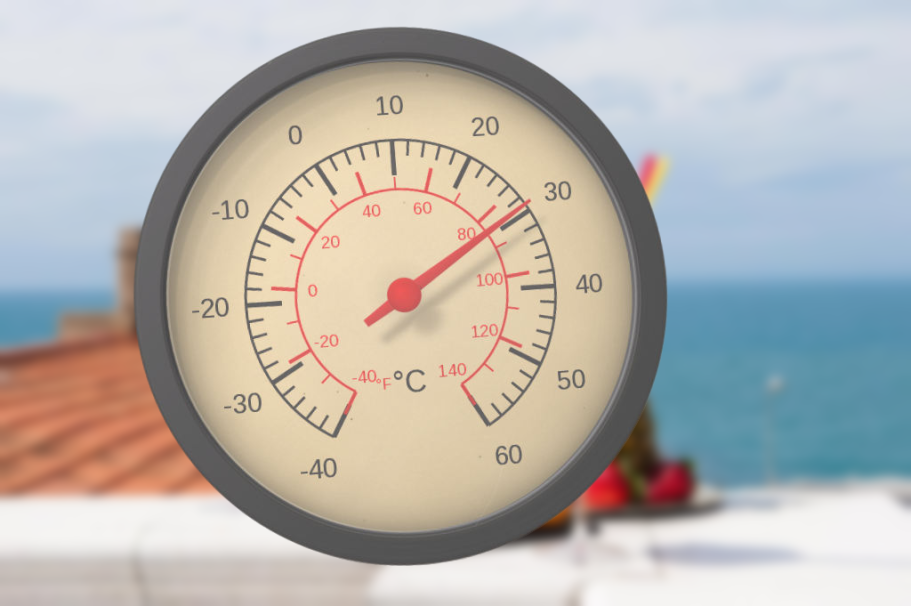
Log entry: 29 °C
